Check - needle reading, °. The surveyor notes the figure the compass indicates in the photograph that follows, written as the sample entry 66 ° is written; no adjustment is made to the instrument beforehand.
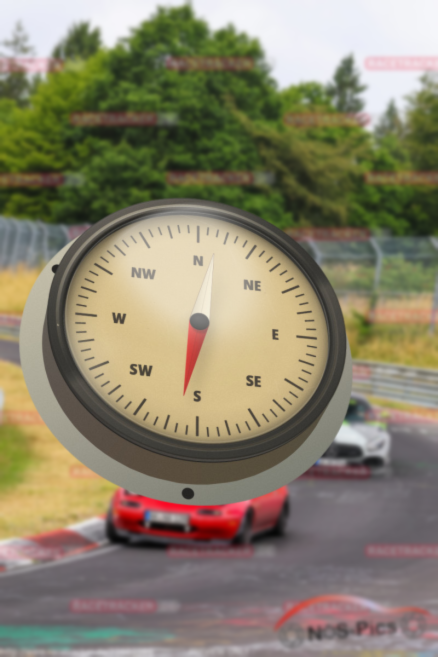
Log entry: 190 °
